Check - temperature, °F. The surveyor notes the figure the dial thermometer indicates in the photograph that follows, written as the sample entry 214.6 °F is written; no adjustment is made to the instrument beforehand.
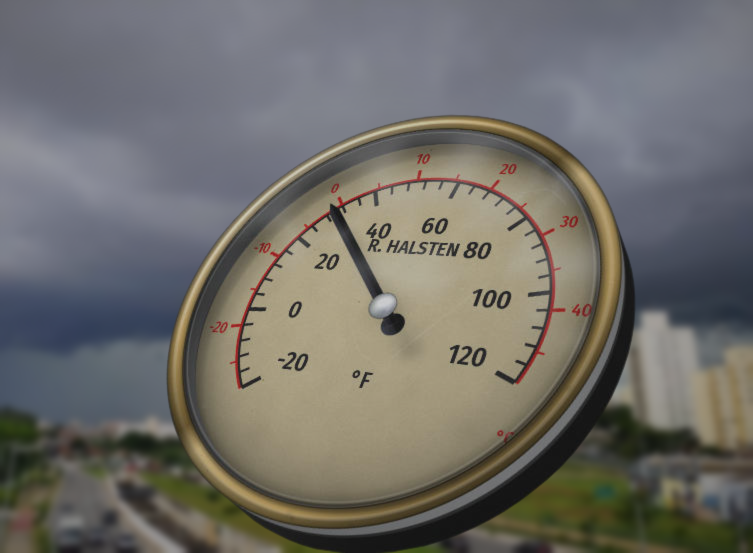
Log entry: 30 °F
